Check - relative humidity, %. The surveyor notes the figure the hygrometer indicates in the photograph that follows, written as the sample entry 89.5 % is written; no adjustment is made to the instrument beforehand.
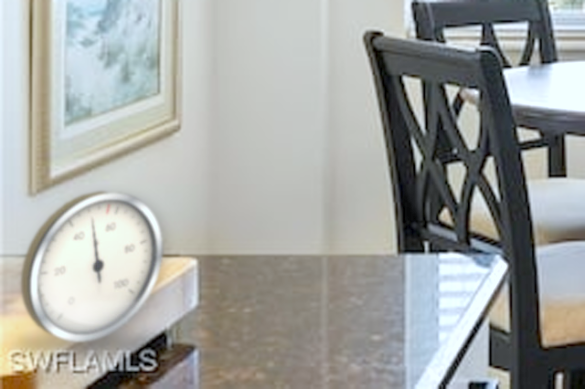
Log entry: 48 %
